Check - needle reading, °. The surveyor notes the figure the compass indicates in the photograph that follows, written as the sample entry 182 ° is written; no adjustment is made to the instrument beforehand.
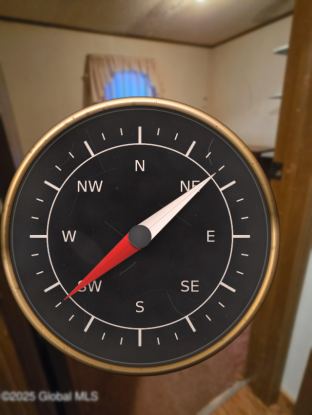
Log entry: 230 °
